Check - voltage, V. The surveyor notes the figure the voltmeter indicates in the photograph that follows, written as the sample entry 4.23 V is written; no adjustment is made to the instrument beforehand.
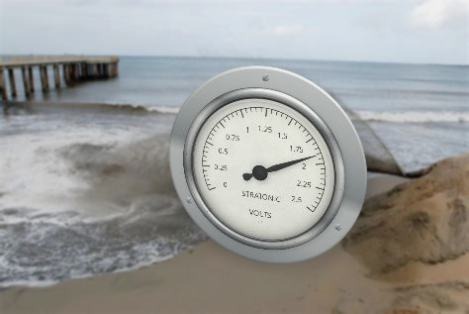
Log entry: 1.9 V
